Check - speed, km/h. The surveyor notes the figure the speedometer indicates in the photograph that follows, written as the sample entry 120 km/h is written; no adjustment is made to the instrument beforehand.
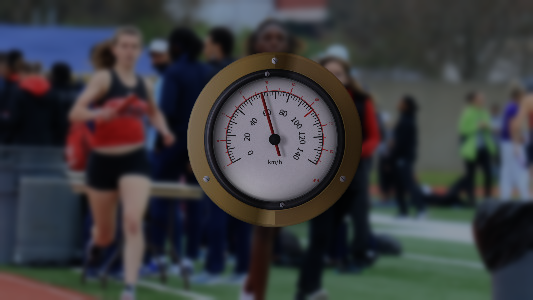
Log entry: 60 km/h
